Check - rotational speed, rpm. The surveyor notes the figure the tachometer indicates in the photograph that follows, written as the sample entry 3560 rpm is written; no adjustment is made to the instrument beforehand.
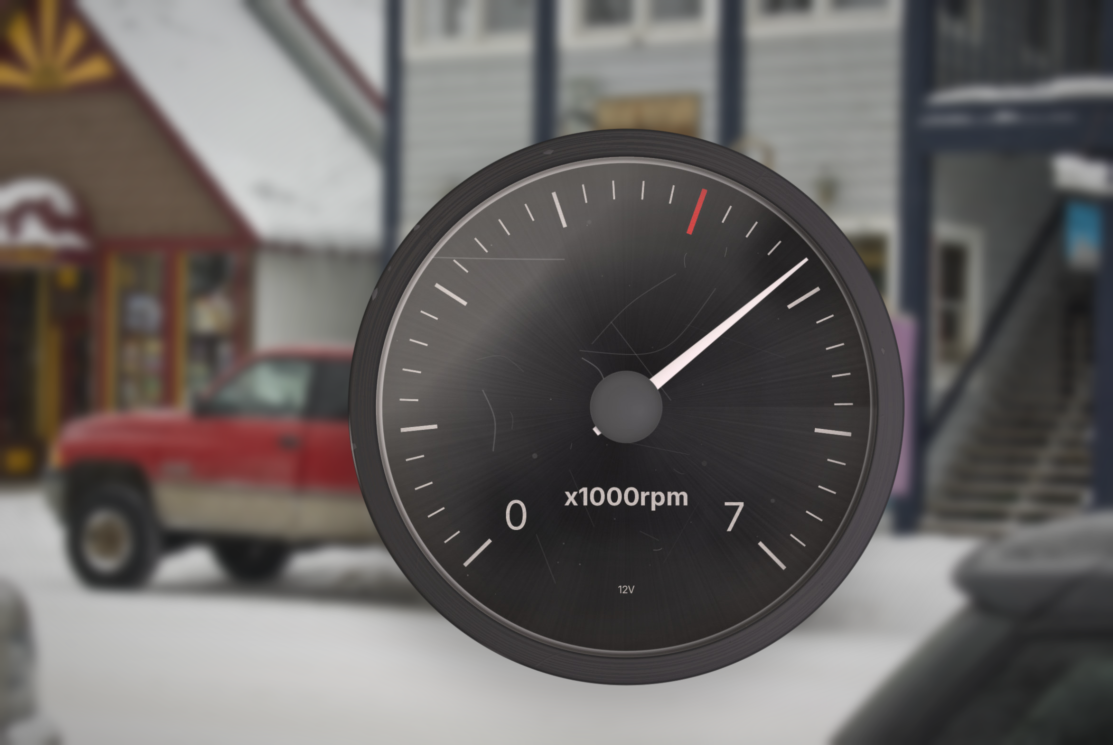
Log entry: 4800 rpm
